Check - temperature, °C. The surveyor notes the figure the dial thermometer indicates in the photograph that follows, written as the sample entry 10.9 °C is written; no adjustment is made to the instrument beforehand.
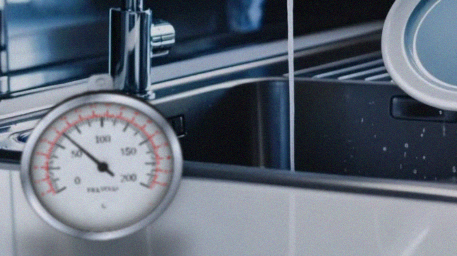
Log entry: 62.5 °C
